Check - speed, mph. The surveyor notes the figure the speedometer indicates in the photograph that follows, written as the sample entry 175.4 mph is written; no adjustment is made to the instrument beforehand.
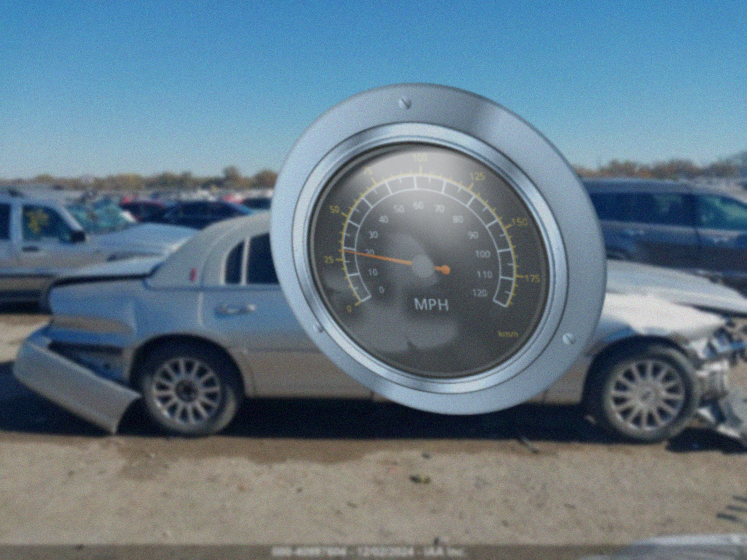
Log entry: 20 mph
